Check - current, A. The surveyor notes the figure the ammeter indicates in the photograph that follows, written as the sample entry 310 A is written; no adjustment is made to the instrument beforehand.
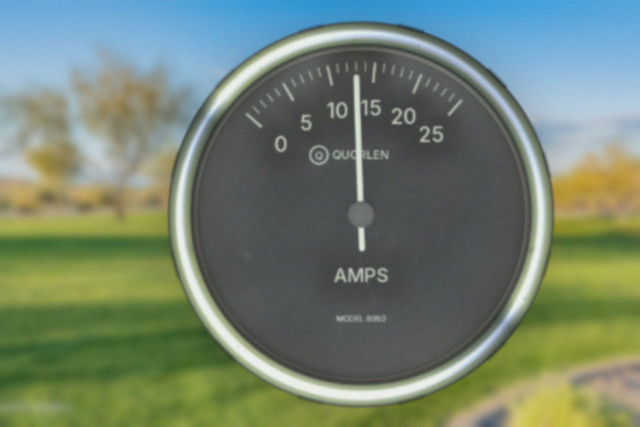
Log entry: 13 A
